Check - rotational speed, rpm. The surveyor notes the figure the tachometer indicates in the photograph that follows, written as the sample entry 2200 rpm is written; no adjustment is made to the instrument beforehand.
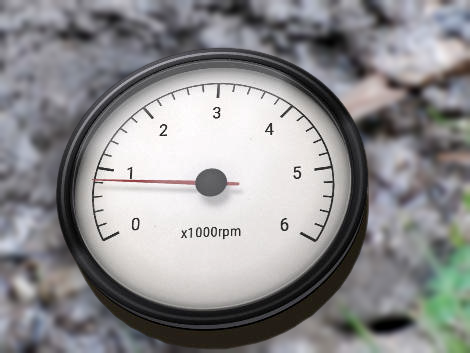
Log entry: 800 rpm
